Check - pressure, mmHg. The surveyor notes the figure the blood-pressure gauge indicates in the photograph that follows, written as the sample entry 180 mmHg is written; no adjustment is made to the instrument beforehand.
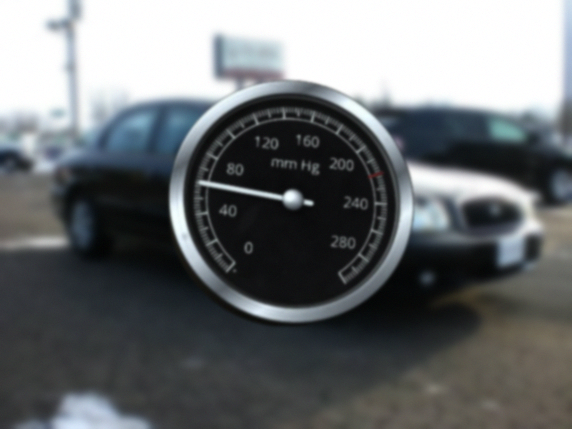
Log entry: 60 mmHg
